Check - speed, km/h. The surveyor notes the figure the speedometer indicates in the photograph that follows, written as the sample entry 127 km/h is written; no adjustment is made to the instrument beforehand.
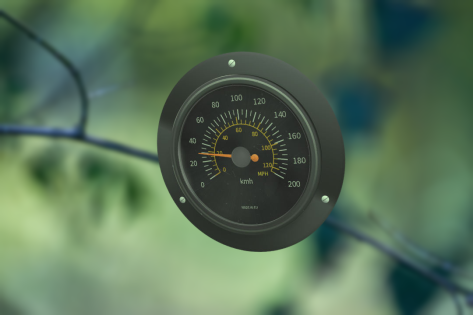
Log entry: 30 km/h
